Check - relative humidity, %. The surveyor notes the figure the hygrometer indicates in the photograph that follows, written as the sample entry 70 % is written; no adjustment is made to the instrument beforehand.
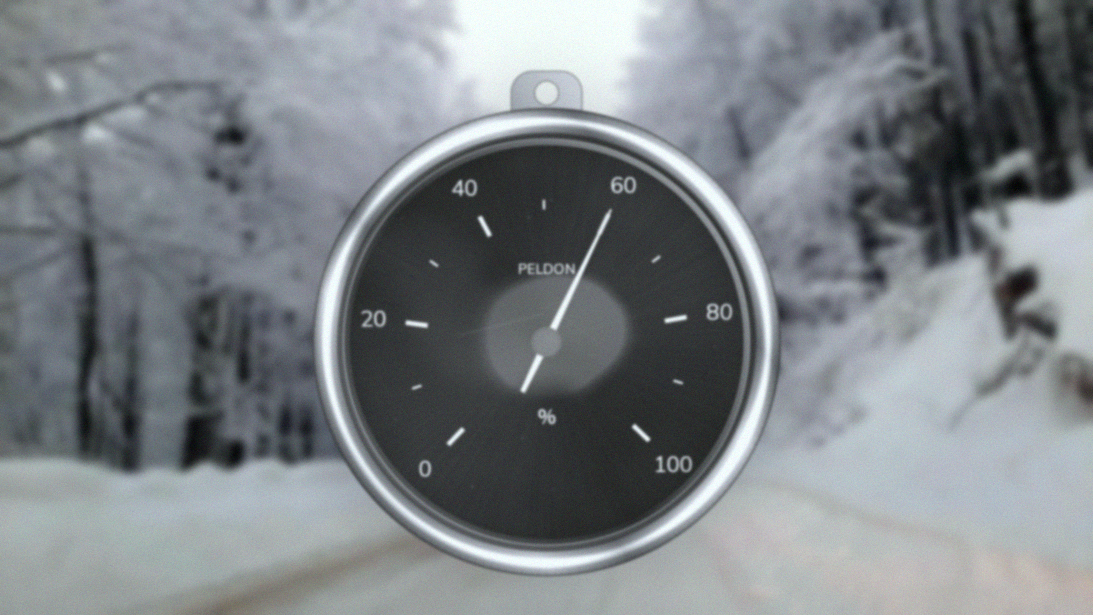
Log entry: 60 %
